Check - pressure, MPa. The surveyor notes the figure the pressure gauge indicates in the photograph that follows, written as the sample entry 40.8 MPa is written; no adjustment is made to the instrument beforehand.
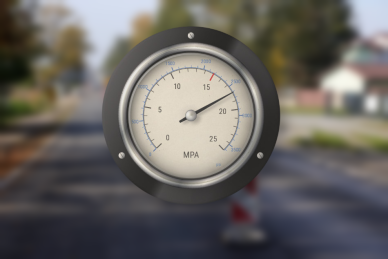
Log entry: 18 MPa
